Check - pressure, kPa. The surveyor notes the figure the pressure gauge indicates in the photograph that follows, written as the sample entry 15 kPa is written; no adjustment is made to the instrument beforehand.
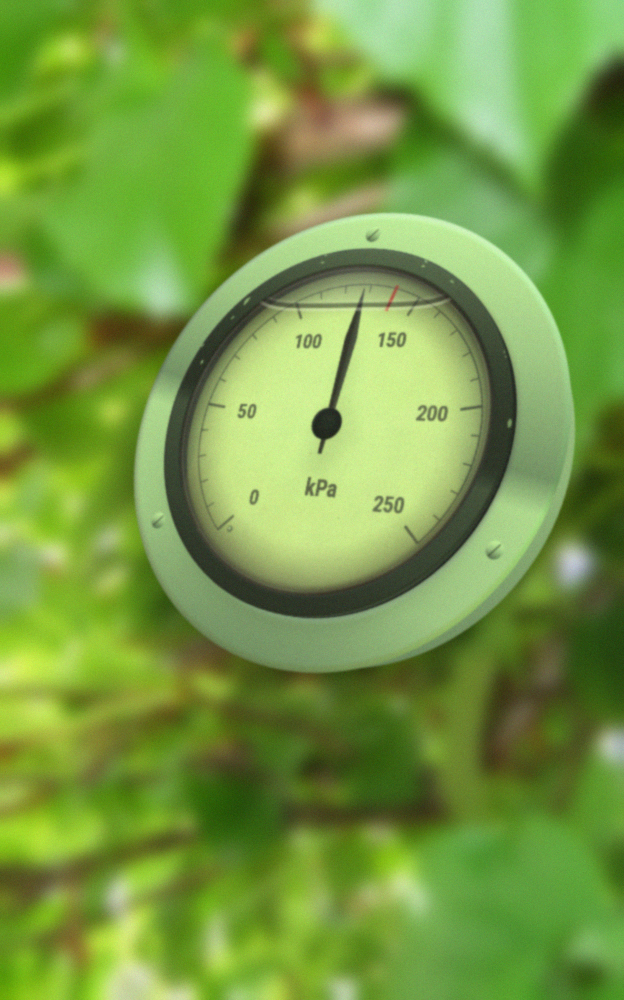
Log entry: 130 kPa
